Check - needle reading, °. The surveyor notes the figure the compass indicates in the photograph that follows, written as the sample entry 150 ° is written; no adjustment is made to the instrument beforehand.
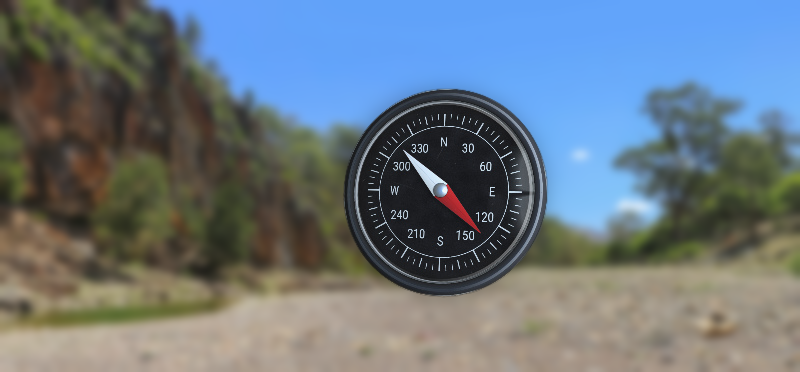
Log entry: 135 °
